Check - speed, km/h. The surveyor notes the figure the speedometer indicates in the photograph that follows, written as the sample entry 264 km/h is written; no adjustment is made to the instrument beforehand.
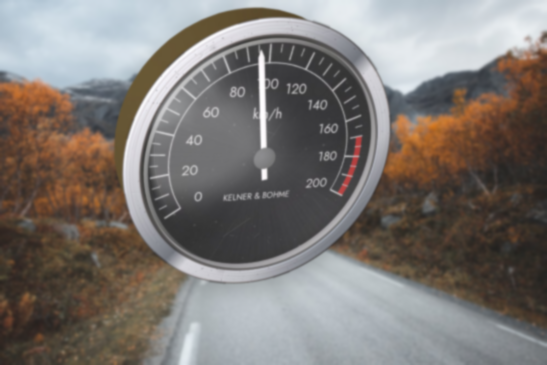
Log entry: 95 km/h
